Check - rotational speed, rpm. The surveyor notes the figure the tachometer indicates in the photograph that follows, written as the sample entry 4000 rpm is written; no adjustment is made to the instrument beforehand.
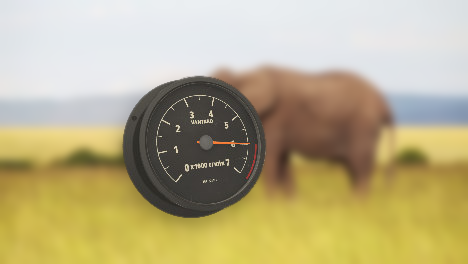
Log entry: 6000 rpm
